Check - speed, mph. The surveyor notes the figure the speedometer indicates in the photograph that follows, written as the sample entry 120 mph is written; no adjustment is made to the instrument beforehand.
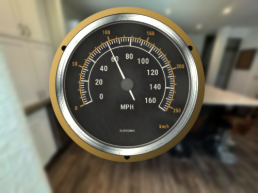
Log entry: 60 mph
